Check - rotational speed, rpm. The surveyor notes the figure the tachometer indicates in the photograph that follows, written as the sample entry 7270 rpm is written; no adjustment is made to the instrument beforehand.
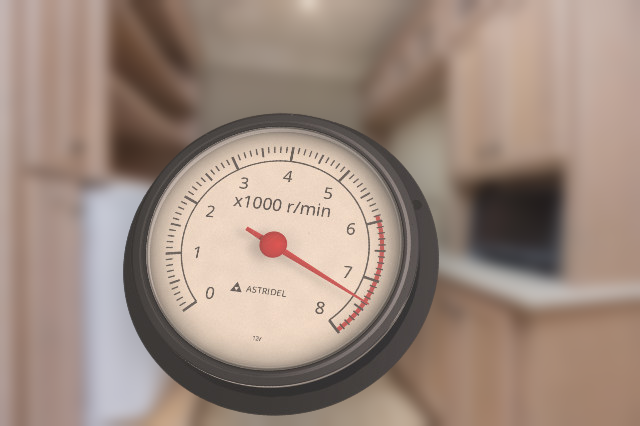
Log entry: 7400 rpm
